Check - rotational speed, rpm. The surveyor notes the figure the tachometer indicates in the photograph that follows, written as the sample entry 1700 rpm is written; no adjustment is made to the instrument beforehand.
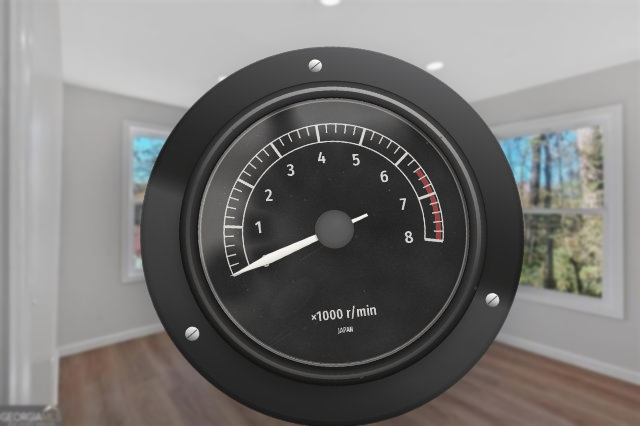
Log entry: 0 rpm
